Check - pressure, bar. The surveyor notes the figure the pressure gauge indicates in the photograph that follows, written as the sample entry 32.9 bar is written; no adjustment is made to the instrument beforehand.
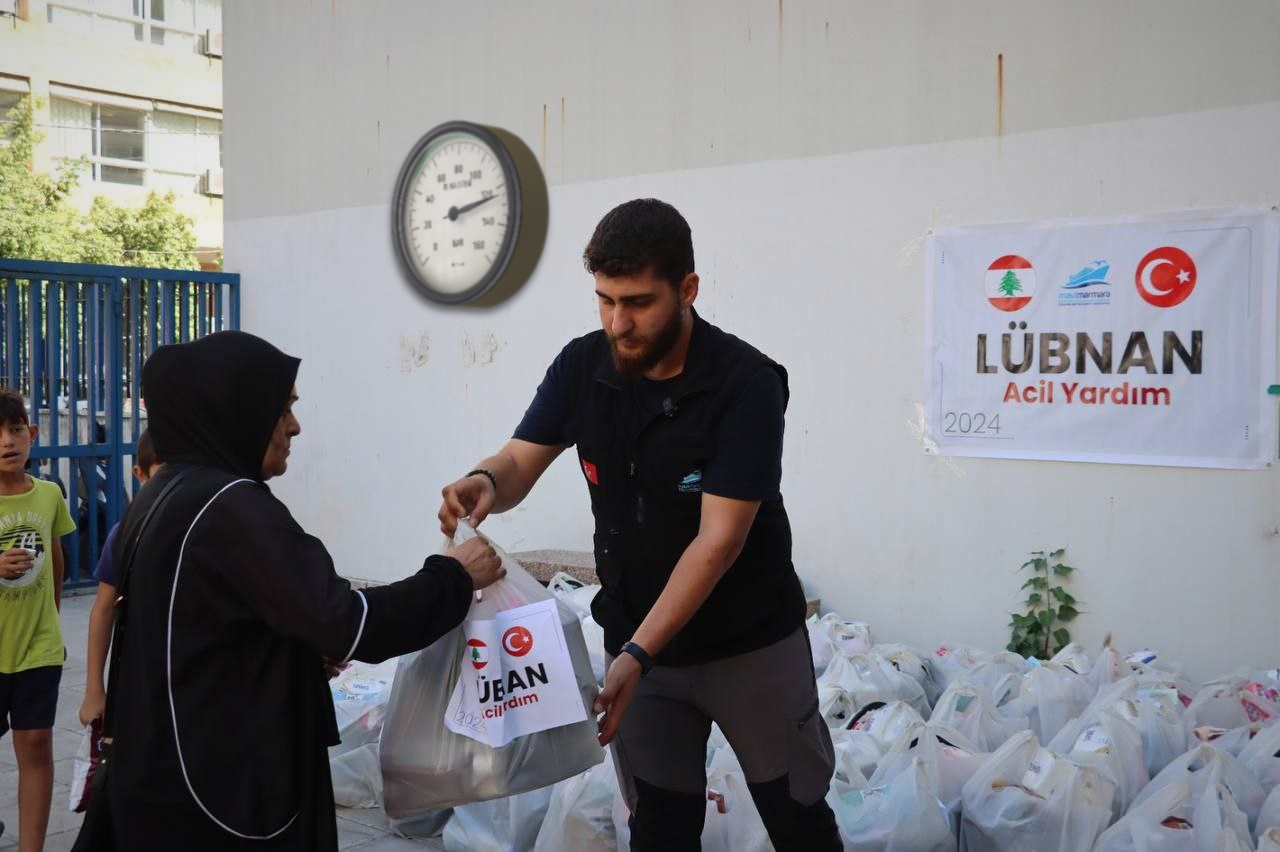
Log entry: 125 bar
